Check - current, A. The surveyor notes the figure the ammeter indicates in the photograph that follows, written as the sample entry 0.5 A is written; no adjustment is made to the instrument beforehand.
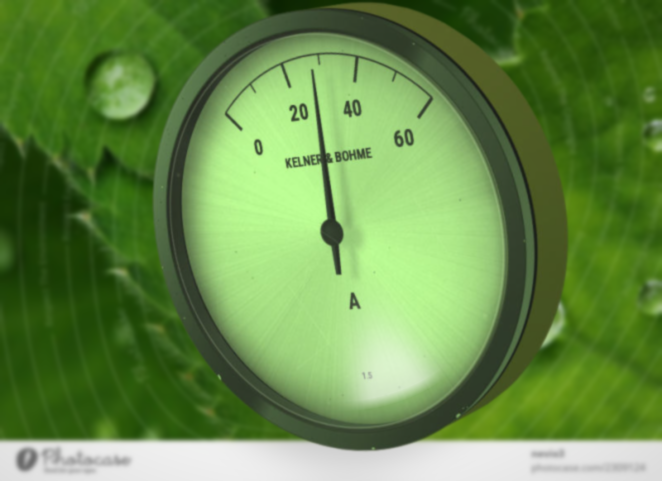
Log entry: 30 A
